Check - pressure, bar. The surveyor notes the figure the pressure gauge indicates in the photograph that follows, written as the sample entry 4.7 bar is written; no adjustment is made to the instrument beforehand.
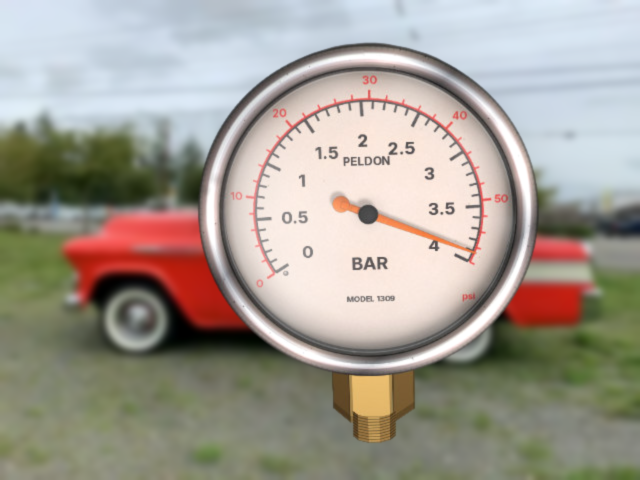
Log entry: 3.9 bar
